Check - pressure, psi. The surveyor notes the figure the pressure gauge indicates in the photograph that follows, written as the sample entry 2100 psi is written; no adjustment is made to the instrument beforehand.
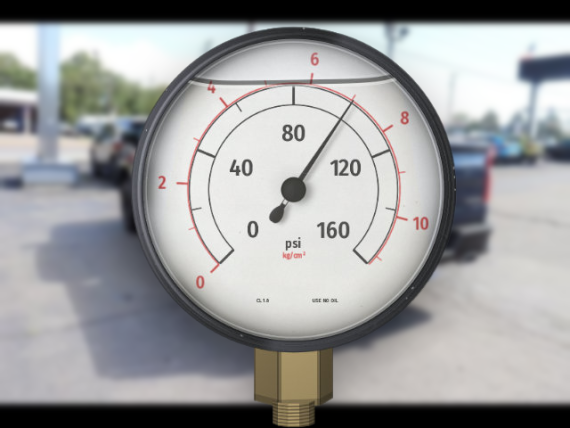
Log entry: 100 psi
